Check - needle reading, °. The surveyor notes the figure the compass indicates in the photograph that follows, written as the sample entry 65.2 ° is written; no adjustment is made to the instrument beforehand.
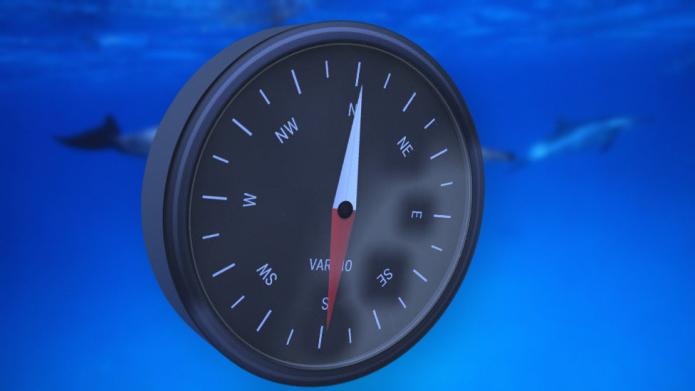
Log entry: 180 °
